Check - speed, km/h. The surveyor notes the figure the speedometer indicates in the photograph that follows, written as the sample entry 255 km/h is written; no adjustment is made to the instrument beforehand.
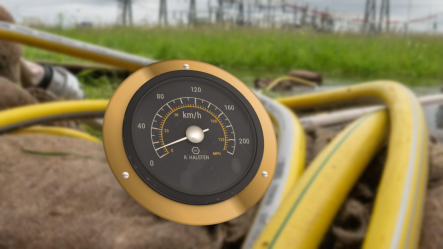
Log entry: 10 km/h
